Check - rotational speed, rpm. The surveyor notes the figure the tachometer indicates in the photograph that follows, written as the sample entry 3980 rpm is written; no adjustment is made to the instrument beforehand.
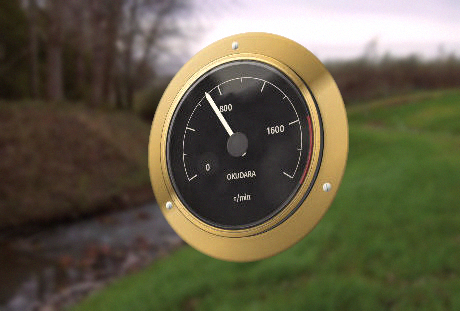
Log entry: 700 rpm
